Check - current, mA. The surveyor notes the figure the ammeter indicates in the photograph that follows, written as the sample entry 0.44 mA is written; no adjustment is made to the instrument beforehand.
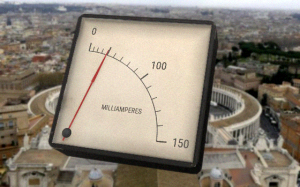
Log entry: 50 mA
